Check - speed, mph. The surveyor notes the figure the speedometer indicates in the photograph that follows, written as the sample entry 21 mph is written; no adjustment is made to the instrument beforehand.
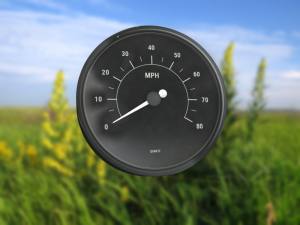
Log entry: 0 mph
